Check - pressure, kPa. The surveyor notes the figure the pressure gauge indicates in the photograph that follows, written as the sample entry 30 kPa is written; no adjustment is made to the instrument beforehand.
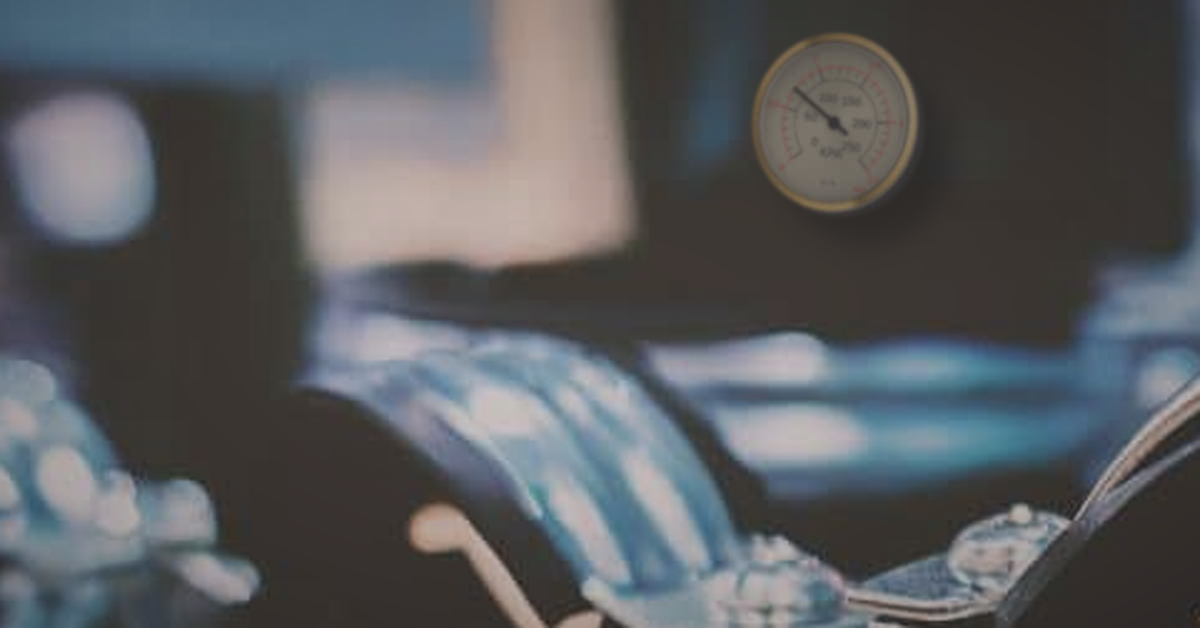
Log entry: 70 kPa
